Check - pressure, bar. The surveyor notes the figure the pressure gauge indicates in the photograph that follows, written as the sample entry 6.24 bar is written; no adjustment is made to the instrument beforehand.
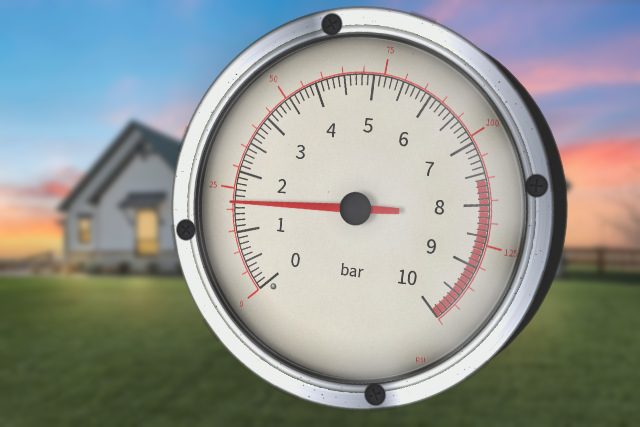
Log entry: 1.5 bar
